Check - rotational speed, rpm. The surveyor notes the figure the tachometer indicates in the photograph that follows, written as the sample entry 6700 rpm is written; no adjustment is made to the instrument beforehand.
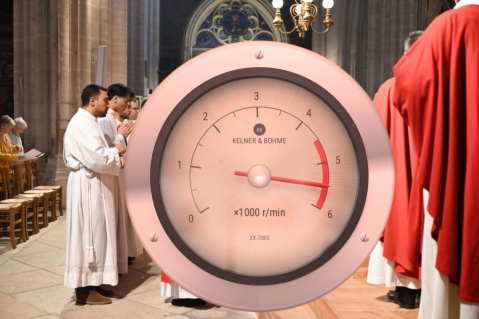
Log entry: 5500 rpm
